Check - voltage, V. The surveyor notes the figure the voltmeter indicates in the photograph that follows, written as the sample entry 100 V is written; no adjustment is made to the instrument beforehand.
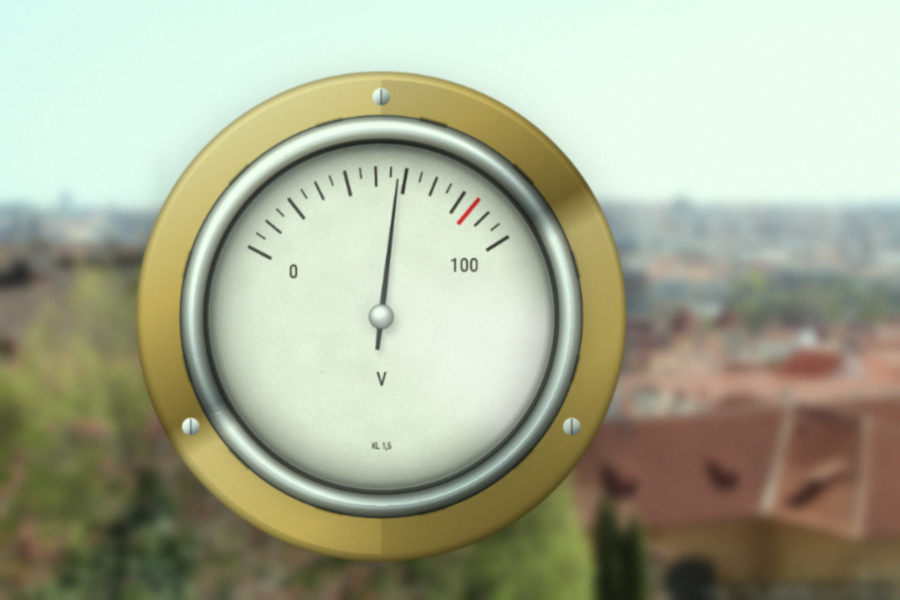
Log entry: 57.5 V
